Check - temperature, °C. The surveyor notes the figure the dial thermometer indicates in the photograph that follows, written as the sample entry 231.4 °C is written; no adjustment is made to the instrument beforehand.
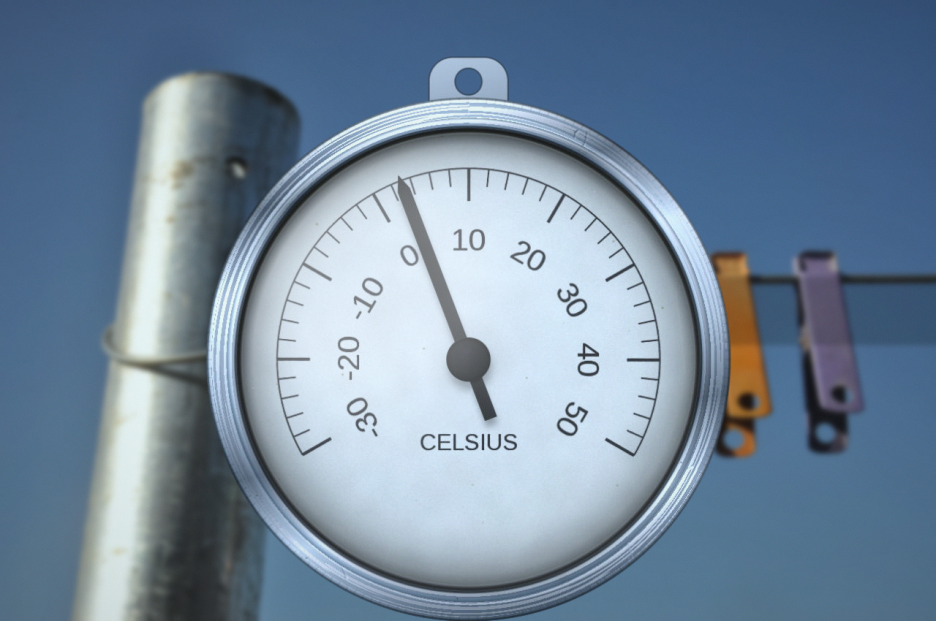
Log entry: 3 °C
